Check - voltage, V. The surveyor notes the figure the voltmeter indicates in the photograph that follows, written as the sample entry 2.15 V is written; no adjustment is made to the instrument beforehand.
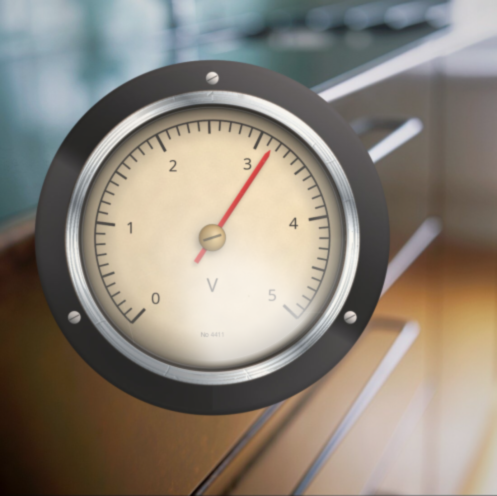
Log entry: 3.15 V
